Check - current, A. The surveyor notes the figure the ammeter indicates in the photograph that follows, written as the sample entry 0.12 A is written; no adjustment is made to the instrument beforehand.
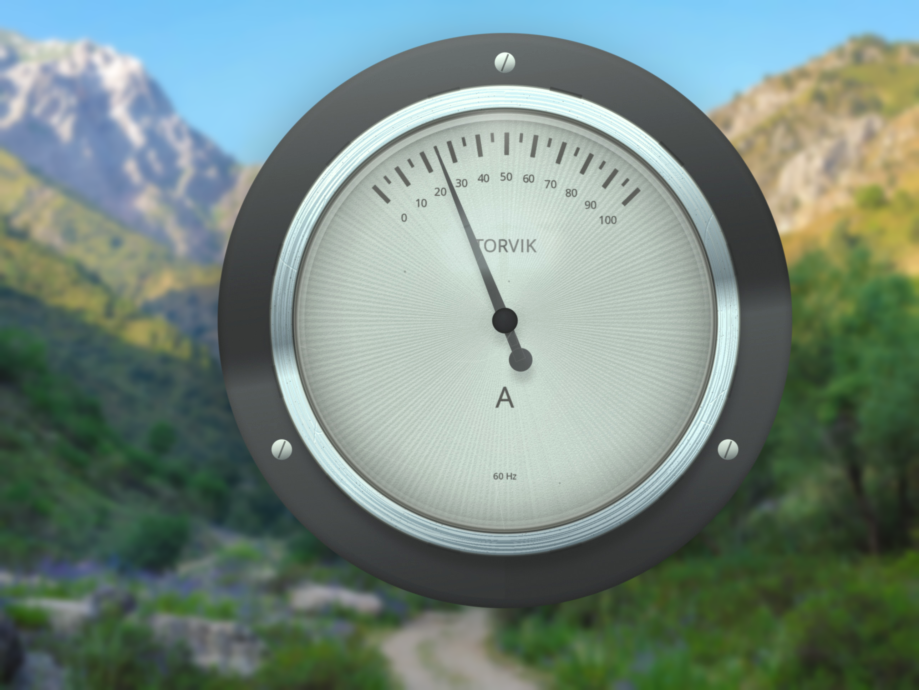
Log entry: 25 A
